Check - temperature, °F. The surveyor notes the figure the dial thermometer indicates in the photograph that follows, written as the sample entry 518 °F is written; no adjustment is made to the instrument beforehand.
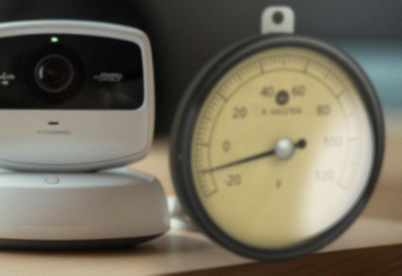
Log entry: -10 °F
